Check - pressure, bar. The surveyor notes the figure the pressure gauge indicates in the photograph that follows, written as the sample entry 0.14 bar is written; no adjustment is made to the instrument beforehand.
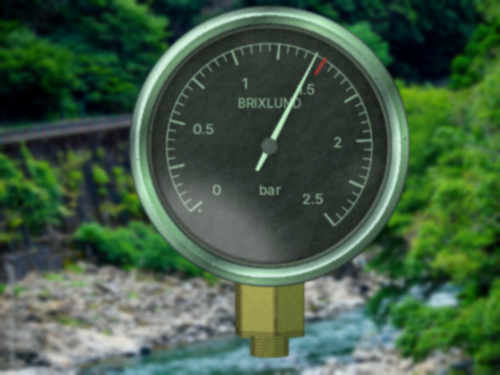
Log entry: 1.45 bar
